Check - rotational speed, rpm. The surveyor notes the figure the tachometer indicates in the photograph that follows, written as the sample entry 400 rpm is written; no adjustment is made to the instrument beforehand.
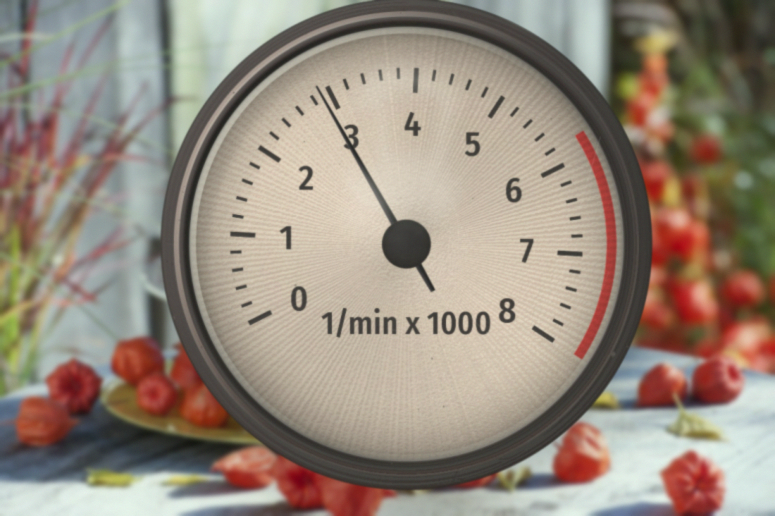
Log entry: 2900 rpm
